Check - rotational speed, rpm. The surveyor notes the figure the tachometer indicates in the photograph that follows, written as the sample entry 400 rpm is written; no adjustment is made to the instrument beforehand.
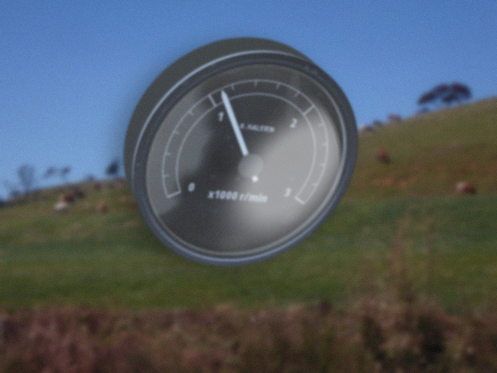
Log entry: 1100 rpm
